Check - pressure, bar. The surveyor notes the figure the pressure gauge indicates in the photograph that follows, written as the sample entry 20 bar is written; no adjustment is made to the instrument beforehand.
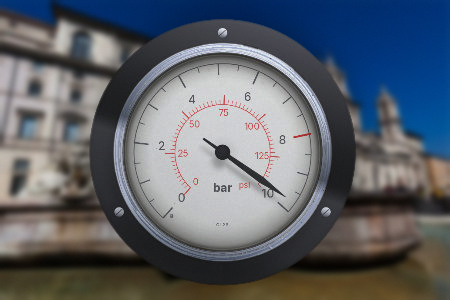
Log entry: 9.75 bar
